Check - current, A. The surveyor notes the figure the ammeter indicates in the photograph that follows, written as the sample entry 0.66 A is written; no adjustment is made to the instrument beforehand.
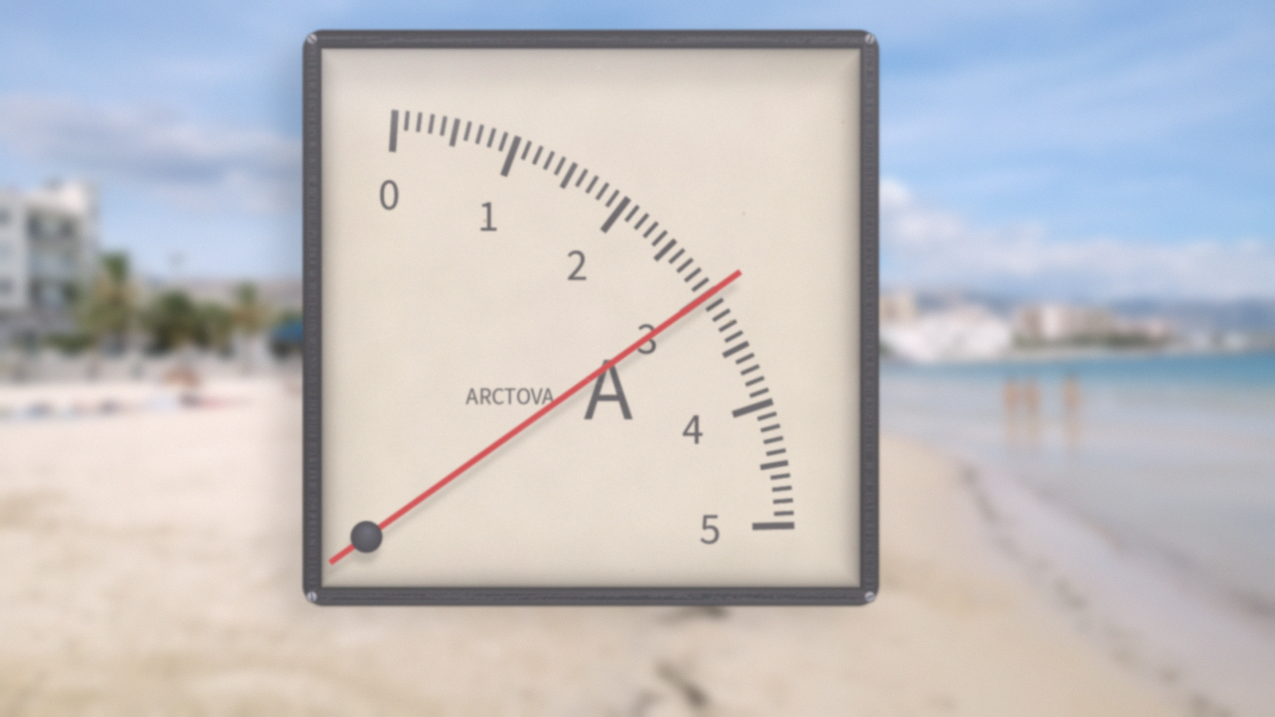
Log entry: 3 A
